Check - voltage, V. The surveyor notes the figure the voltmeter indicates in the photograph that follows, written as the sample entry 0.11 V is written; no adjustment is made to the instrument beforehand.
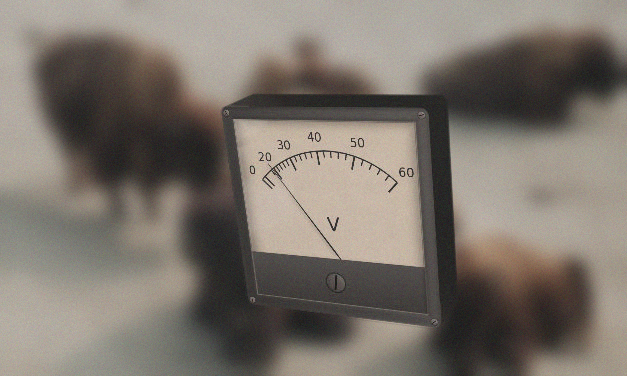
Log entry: 20 V
